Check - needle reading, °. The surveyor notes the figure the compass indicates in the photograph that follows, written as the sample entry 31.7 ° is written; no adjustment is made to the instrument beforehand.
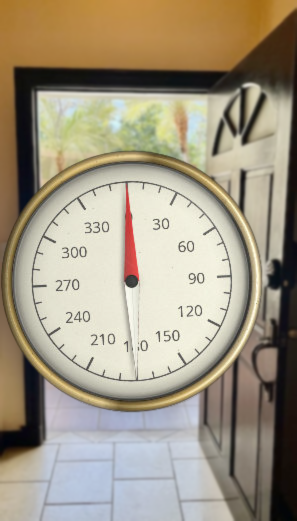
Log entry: 0 °
